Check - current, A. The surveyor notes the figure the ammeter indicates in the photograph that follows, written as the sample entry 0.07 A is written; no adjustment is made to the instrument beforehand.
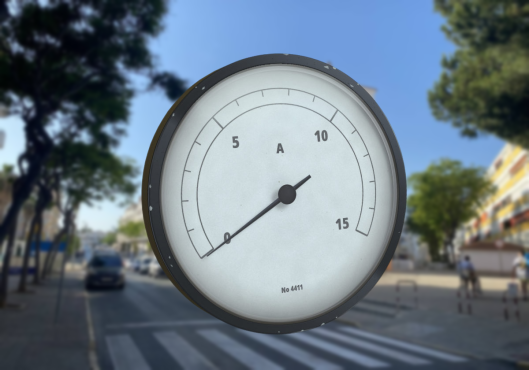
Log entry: 0 A
